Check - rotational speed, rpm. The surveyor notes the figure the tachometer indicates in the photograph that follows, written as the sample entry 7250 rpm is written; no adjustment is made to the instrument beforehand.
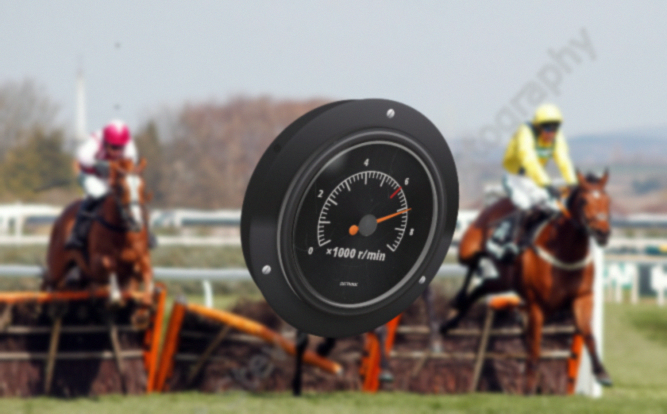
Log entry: 7000 rpm
